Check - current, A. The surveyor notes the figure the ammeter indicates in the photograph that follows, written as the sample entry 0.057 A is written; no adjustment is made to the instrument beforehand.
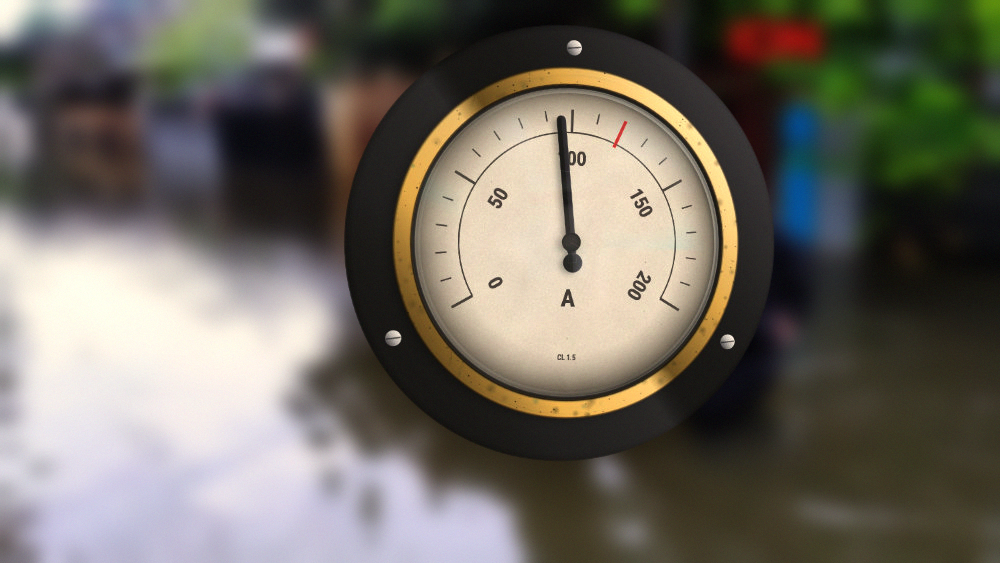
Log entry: 95 A
